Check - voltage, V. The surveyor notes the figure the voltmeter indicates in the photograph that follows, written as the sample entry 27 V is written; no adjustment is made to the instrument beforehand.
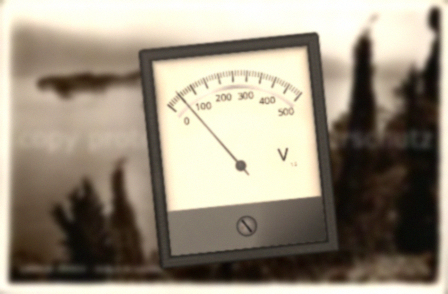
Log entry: 50 V
